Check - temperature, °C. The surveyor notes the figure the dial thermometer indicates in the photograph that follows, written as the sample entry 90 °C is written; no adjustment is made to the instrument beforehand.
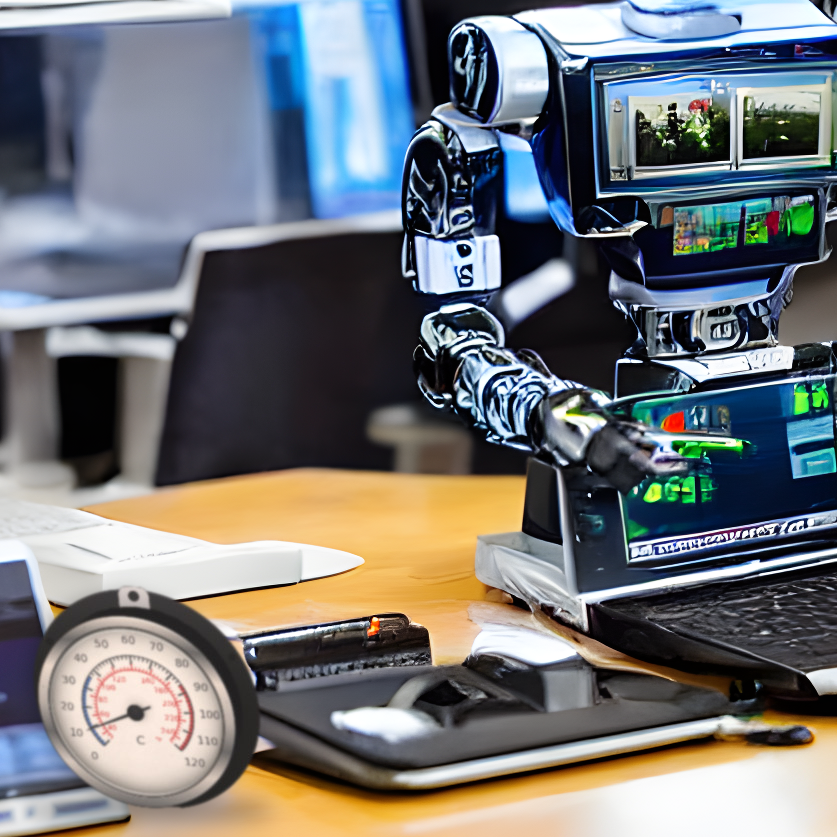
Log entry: 10 °C
